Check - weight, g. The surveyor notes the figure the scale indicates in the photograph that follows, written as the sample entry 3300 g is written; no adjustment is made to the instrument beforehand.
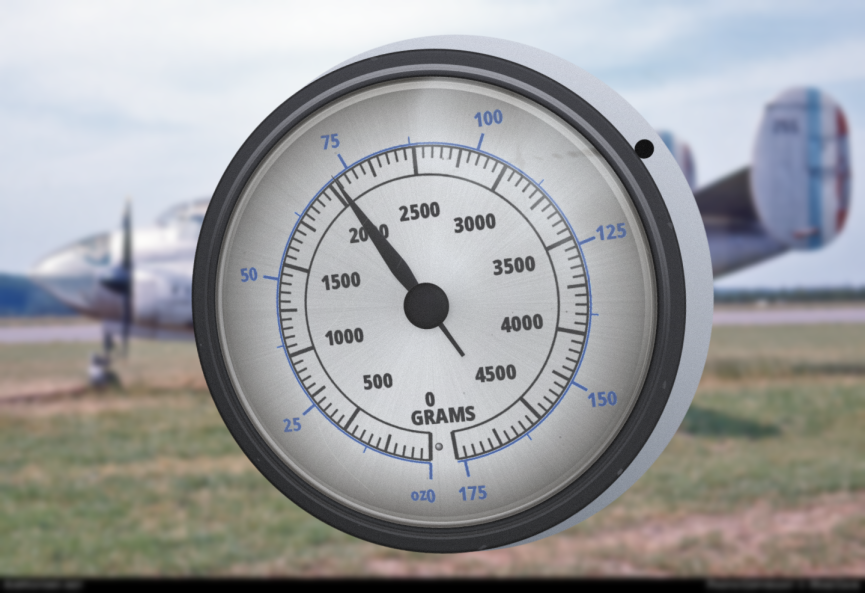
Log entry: 2050 g
